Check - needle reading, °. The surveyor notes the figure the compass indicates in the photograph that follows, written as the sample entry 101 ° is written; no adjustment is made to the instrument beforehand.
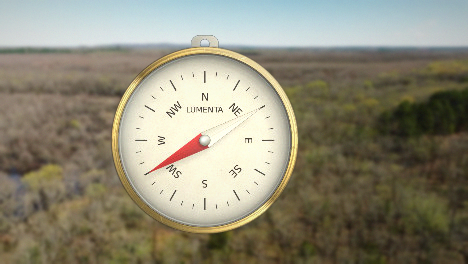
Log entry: 240 °
